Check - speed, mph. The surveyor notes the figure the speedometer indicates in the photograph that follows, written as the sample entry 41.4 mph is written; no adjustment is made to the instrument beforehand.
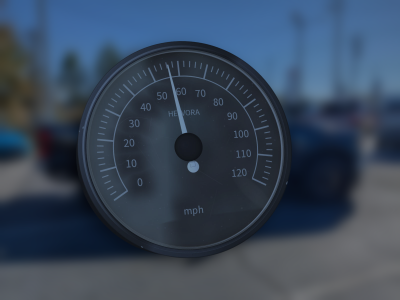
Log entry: 56 mph
